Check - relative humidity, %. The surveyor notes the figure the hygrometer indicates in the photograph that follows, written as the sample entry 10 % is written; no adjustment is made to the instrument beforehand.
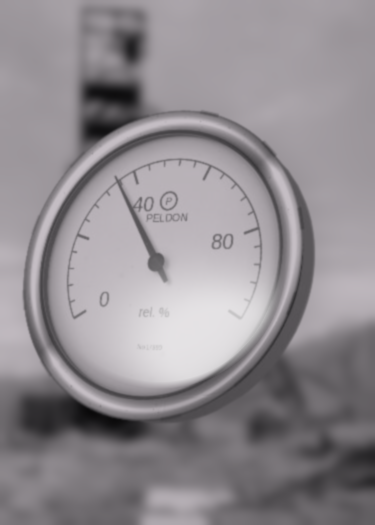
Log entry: 36 %
